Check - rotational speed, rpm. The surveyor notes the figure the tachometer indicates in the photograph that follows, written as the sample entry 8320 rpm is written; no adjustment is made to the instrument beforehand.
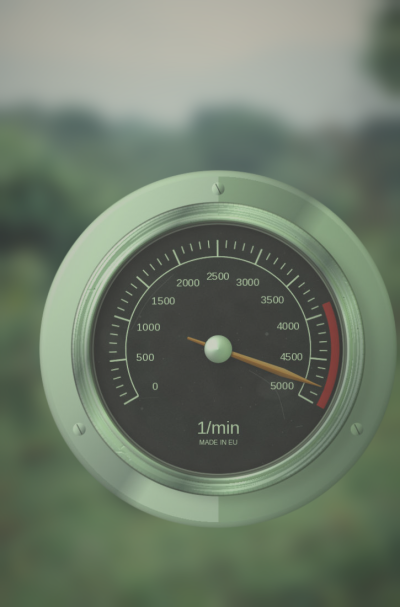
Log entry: 4800 rpm
